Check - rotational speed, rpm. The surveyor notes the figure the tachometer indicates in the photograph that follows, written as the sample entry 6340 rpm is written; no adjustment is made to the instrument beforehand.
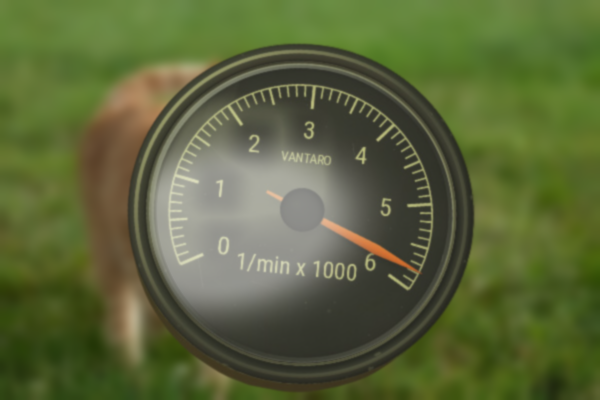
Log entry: 5800 rpm
